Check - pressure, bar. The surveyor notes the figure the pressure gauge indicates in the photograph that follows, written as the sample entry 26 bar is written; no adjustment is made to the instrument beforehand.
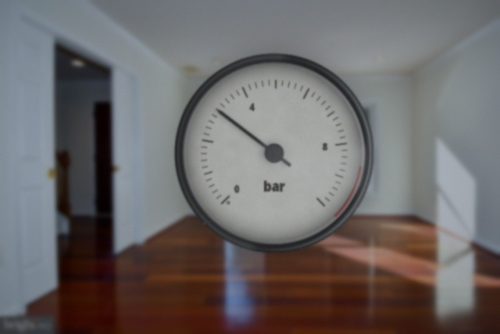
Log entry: 3 bar
